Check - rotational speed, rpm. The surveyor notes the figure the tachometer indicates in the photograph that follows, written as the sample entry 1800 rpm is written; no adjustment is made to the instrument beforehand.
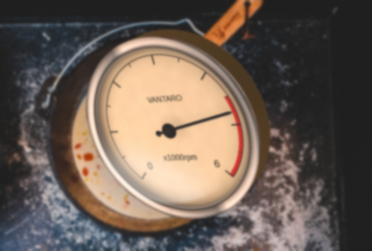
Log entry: 4750 rpm
